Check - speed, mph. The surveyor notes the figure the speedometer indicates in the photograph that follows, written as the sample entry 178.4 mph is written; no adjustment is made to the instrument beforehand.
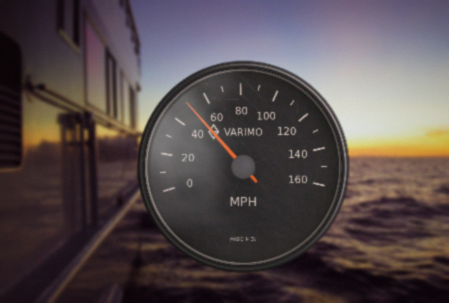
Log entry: 50 mph
